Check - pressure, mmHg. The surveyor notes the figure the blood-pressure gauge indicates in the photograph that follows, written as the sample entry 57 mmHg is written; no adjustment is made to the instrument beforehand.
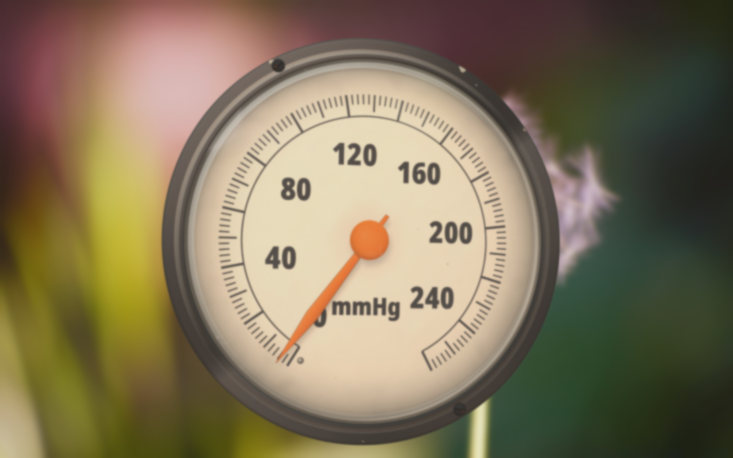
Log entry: 4 mmHg
